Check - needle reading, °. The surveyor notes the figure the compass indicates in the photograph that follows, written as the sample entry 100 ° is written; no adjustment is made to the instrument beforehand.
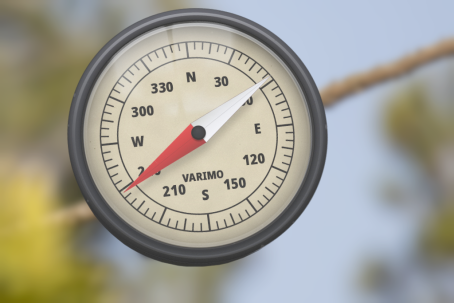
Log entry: 237.5 °
